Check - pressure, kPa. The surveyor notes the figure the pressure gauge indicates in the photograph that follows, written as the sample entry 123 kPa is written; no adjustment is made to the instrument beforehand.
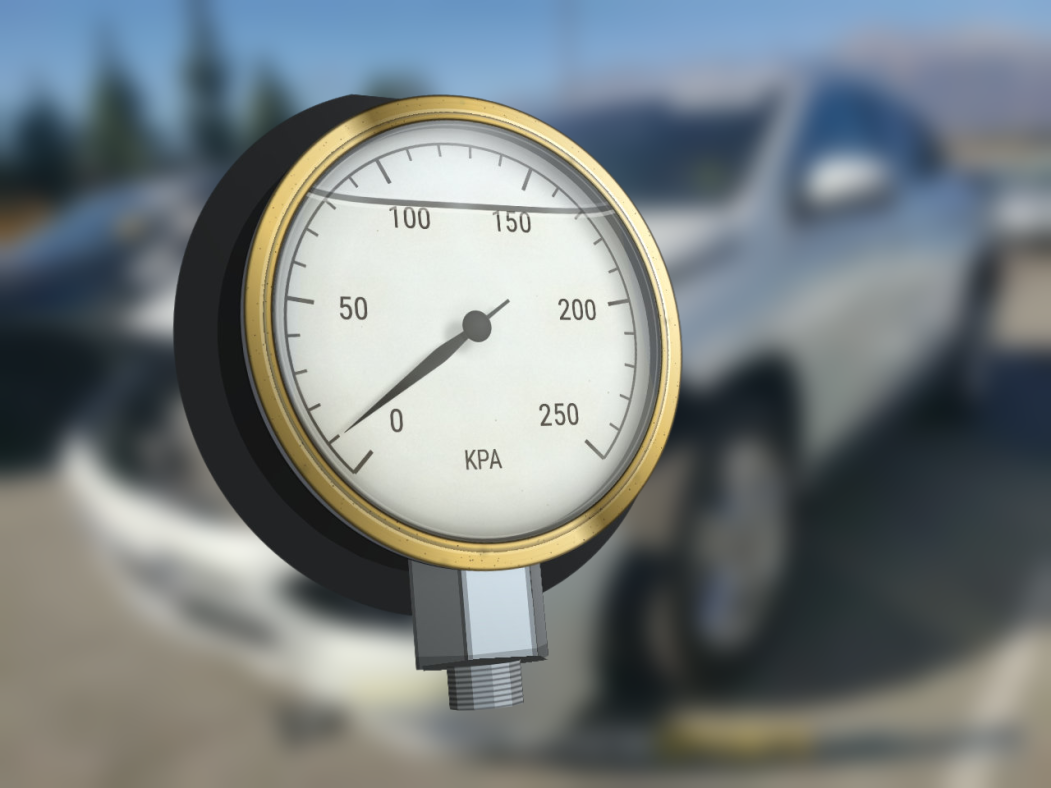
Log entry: 10 kPa
